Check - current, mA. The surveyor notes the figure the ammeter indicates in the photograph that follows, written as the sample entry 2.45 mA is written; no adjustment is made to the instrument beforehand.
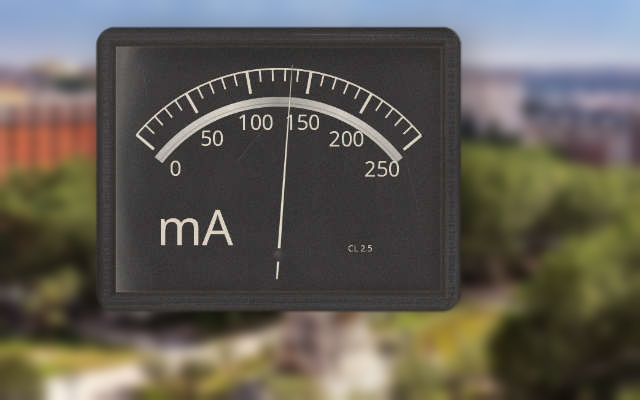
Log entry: 135 mA
